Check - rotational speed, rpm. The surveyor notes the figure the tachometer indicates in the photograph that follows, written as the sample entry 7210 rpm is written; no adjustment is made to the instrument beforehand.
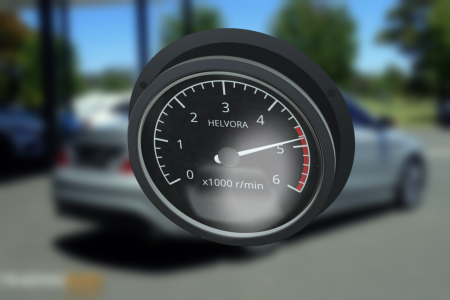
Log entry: 4800 rpm
